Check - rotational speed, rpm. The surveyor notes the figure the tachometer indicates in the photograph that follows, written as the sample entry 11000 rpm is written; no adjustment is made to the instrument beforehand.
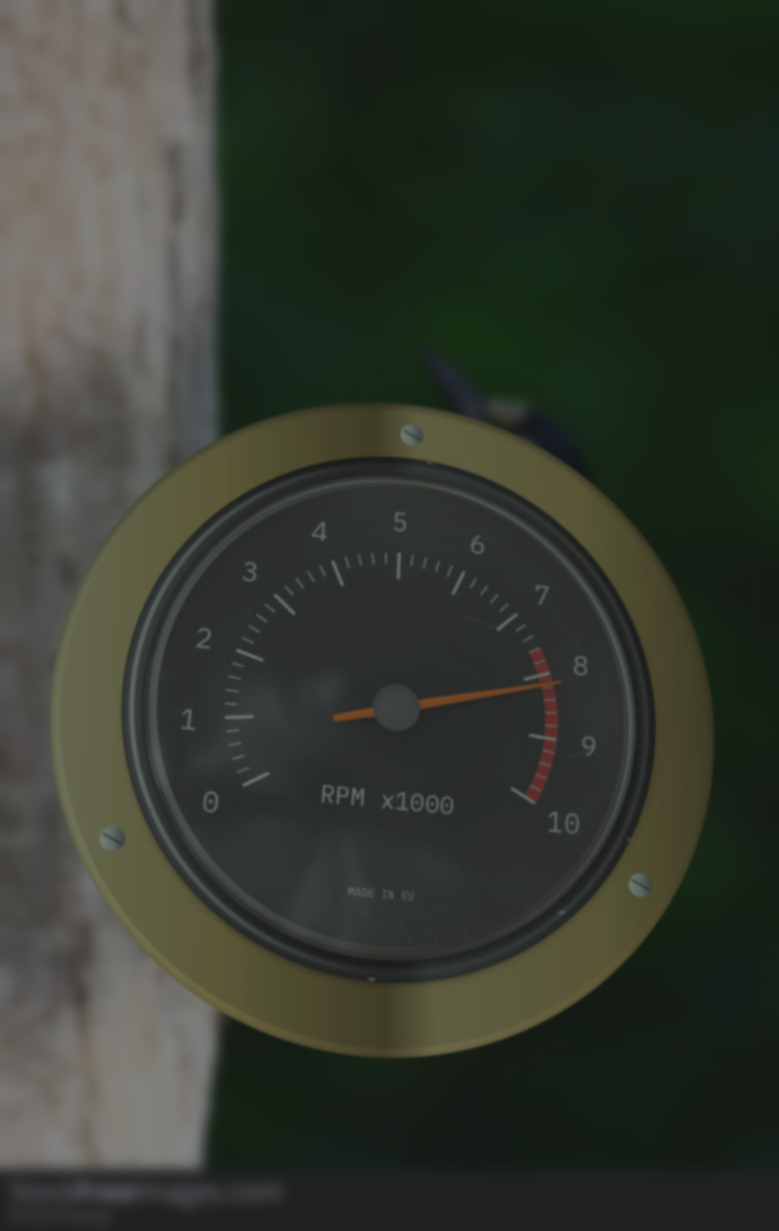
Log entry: 8200 rpm
